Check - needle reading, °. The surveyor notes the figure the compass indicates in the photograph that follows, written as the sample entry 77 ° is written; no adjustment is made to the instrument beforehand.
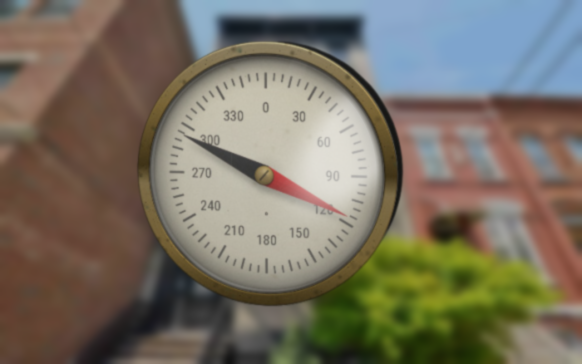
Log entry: 115 °
